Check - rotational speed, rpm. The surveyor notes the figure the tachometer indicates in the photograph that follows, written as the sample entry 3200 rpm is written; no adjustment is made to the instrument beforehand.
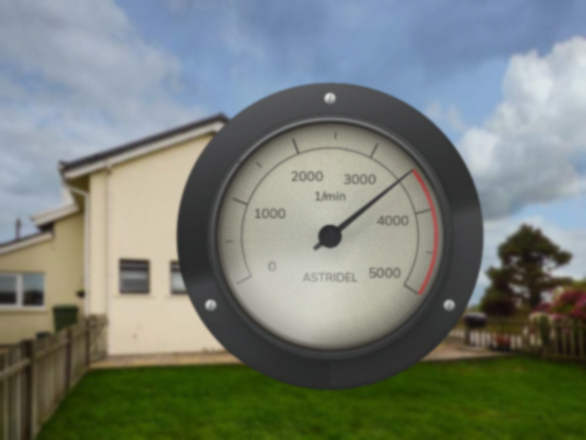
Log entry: 3500 rpm
